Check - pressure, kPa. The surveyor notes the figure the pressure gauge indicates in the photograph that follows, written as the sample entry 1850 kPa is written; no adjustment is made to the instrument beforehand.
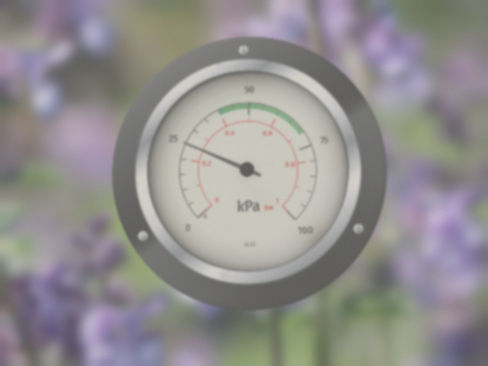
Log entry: 25 kPa
